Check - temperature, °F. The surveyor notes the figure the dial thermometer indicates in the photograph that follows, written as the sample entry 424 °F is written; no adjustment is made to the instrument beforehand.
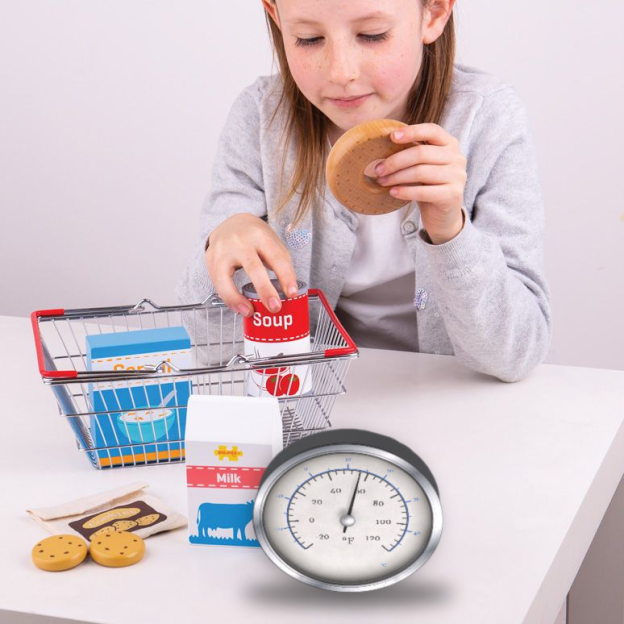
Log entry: 56 °F
